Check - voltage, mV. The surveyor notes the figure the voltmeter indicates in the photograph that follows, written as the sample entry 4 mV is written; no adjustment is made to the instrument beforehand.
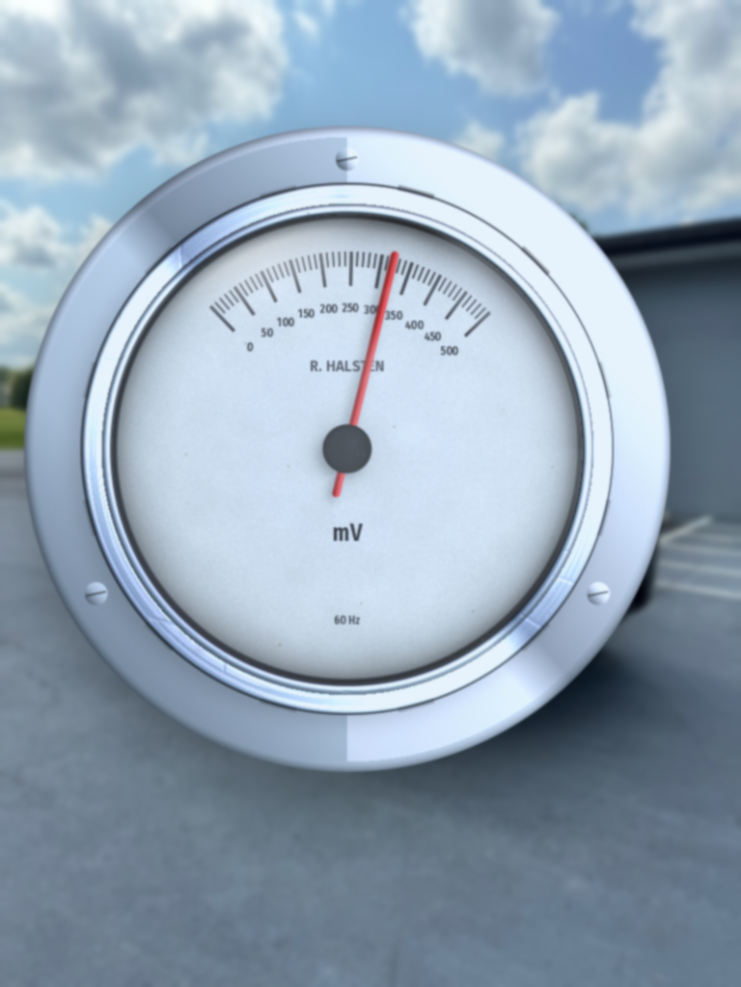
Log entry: 320 mV
